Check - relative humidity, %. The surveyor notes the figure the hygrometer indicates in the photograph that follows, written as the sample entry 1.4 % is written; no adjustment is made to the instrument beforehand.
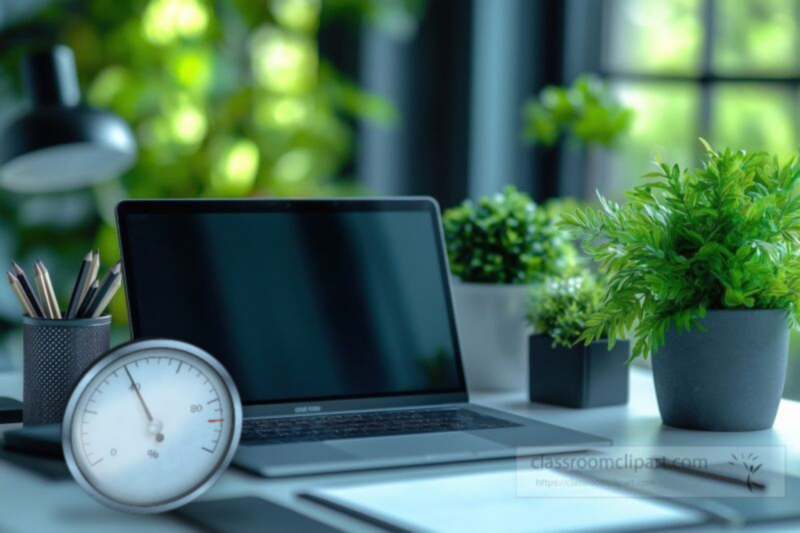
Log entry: 40 %
